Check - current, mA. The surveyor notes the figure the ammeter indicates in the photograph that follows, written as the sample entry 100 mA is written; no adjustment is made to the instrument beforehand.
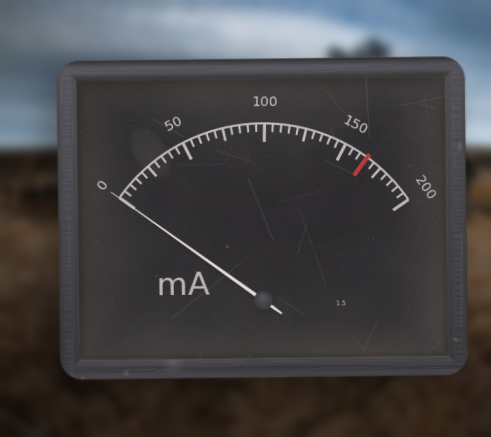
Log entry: 0 mA
